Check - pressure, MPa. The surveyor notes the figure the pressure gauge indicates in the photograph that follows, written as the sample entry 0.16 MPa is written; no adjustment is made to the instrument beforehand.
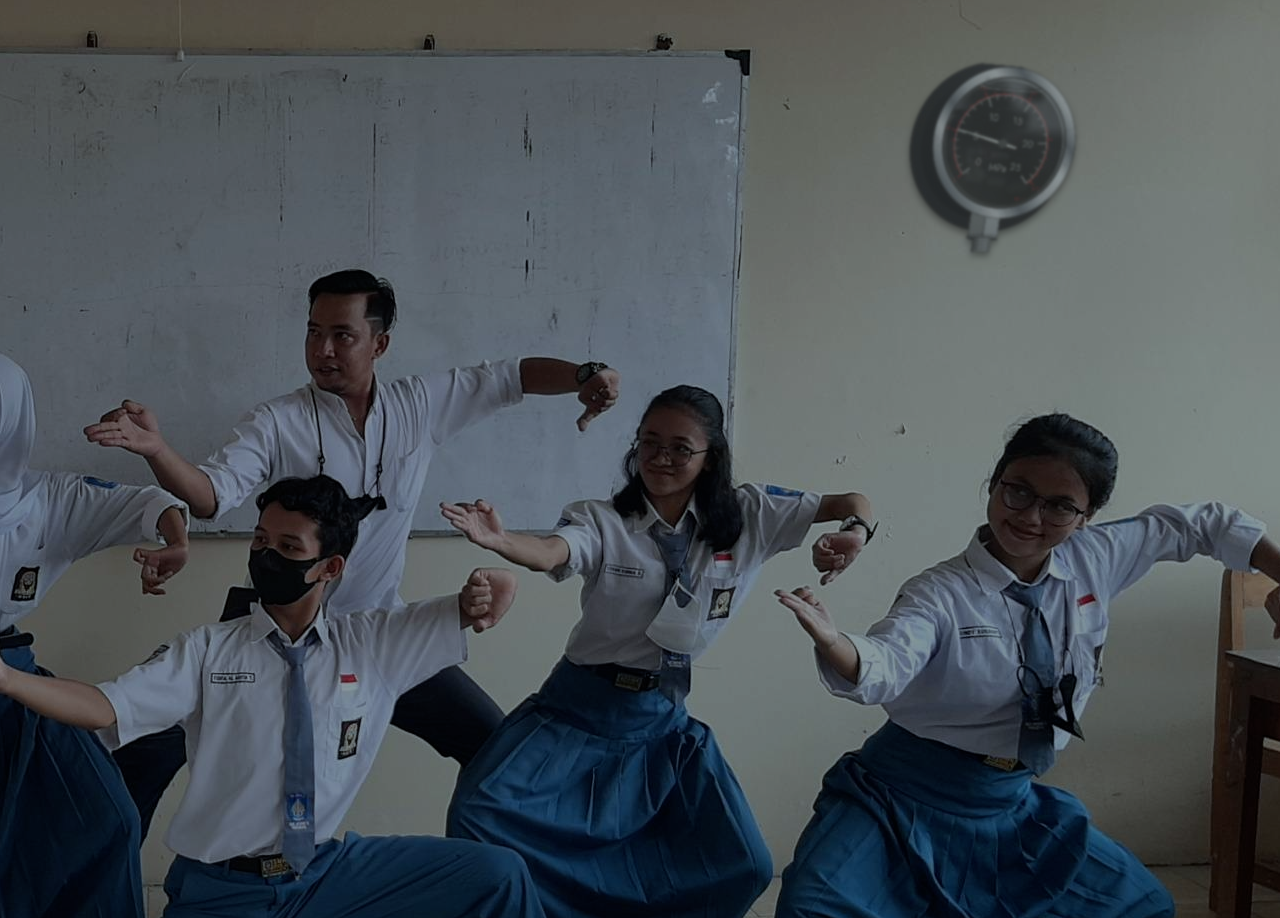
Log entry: 5 MPa
